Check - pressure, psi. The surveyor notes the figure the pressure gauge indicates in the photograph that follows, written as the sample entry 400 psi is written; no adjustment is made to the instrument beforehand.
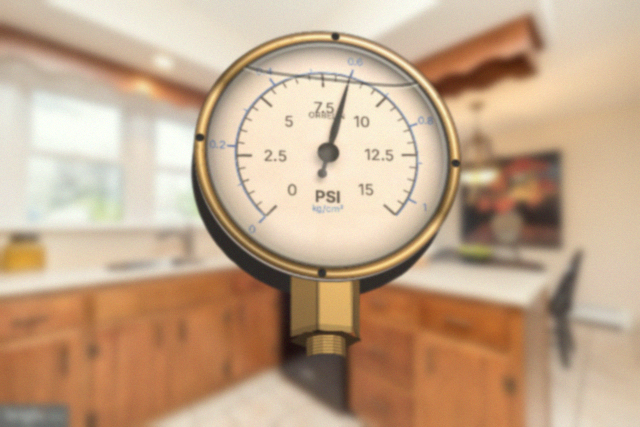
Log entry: 8.5 psi
